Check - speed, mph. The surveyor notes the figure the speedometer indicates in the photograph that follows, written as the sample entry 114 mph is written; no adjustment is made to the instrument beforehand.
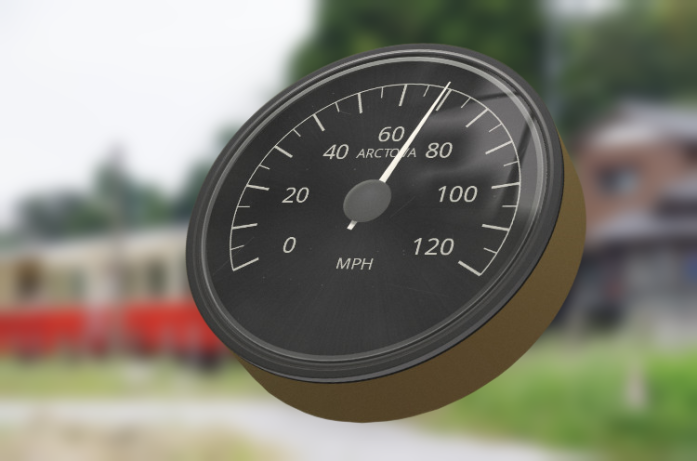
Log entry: 70 mph
